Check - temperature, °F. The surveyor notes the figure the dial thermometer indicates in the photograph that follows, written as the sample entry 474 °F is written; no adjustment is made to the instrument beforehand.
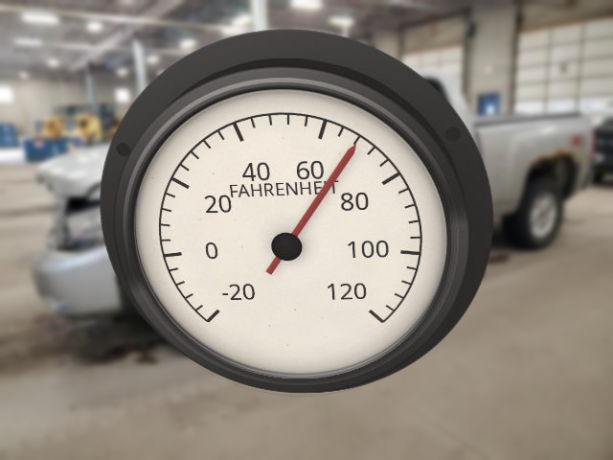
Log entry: 68 °F
